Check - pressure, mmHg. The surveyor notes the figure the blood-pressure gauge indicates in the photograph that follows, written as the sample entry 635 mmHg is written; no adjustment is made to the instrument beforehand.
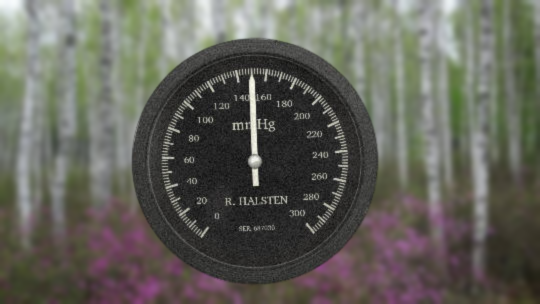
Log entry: 150 mmHg
